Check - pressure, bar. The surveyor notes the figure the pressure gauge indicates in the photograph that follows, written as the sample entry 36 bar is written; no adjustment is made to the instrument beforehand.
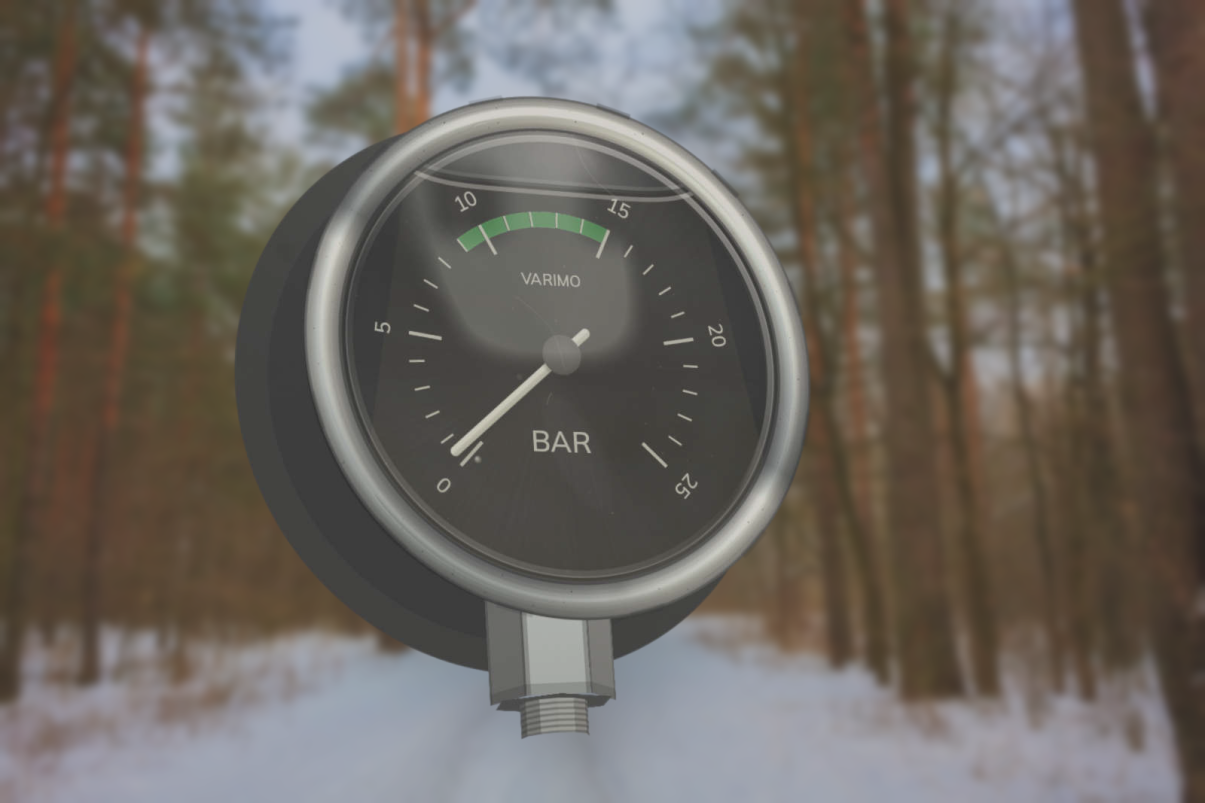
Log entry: 0.5 bar
